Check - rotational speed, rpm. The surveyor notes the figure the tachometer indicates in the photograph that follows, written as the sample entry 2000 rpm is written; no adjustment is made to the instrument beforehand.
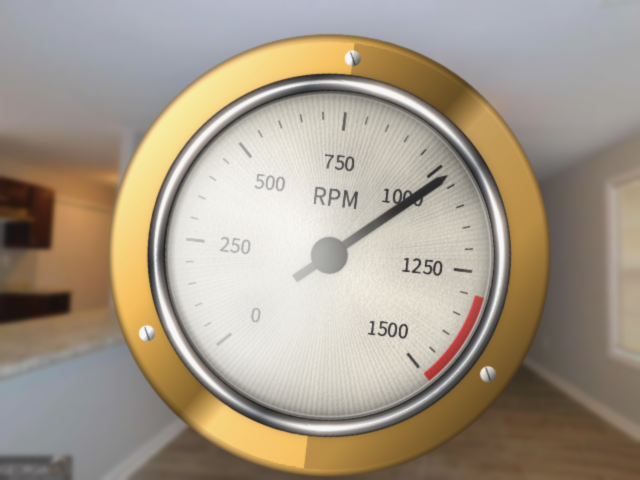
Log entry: 1025 rpm
